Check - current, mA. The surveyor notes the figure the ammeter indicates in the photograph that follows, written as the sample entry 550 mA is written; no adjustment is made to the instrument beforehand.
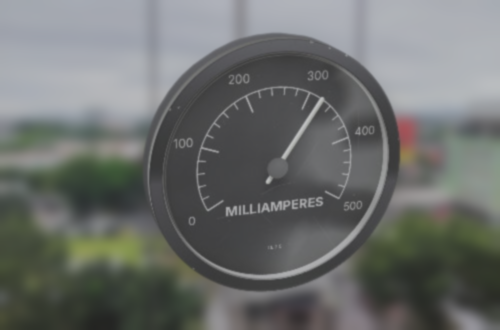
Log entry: 320 mA
